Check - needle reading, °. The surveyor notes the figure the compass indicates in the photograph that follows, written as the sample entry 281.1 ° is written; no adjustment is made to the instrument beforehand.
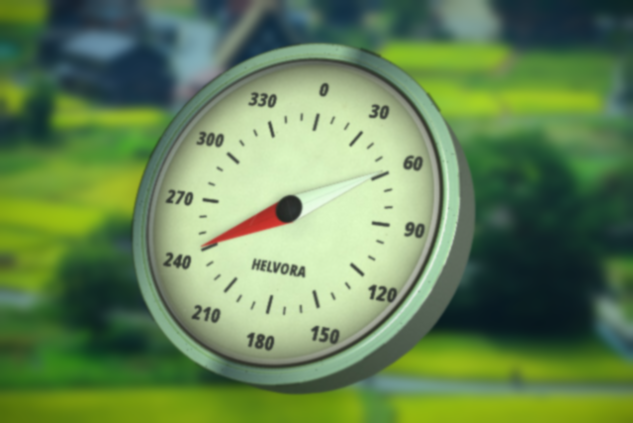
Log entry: 240 °
